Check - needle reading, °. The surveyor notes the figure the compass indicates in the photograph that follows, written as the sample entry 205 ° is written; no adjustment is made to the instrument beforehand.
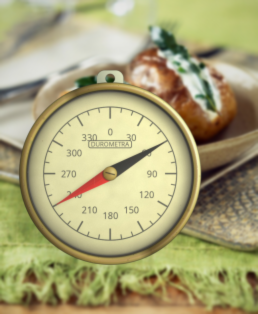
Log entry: 240 °
